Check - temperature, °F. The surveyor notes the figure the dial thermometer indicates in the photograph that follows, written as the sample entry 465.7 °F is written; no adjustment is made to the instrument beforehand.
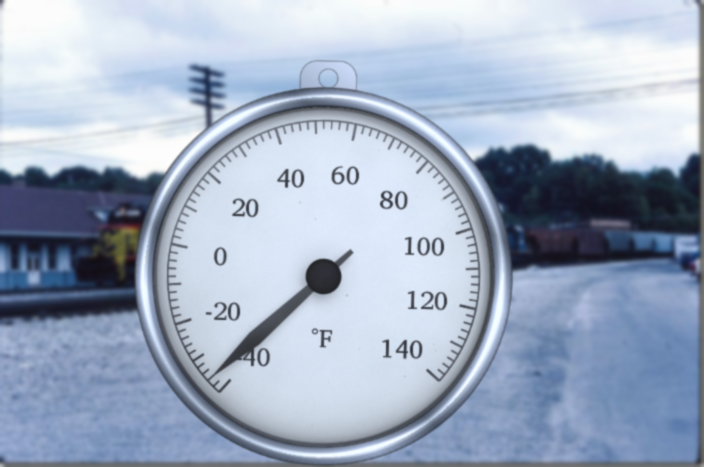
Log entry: -36 °F
